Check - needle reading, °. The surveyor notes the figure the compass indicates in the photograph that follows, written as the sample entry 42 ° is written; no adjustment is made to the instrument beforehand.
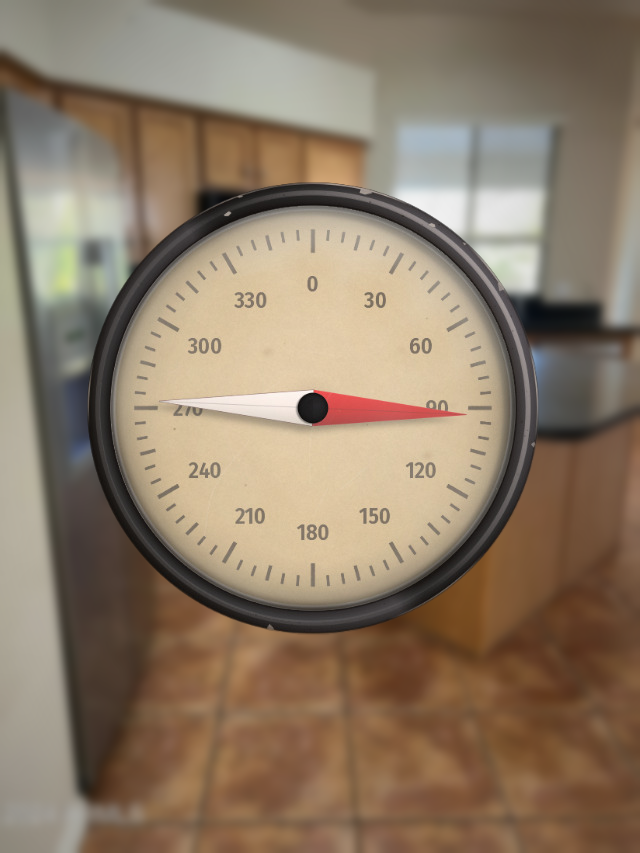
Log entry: 92.5 °
